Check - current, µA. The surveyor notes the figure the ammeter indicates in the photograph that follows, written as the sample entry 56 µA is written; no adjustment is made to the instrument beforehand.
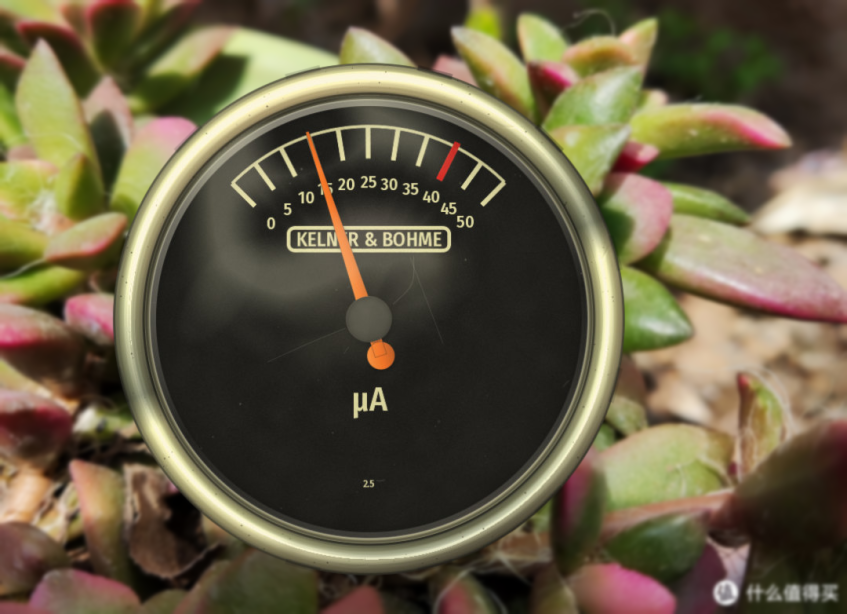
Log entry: 15 µA
